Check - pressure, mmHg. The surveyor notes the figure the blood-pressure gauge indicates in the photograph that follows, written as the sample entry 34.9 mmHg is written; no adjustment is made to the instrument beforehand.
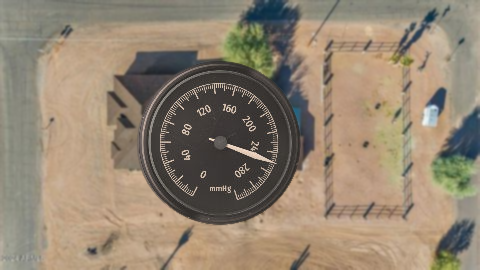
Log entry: 250 mmHg
